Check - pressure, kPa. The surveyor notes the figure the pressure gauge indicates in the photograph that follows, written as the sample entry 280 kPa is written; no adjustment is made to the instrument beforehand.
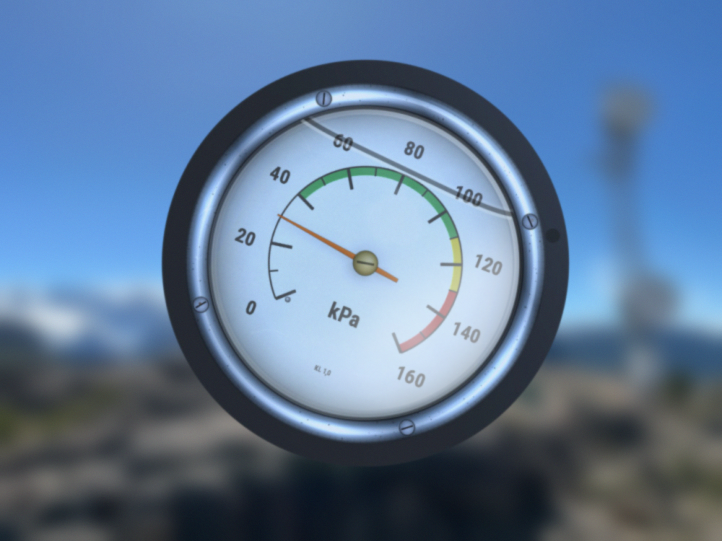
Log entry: 30 kPa
